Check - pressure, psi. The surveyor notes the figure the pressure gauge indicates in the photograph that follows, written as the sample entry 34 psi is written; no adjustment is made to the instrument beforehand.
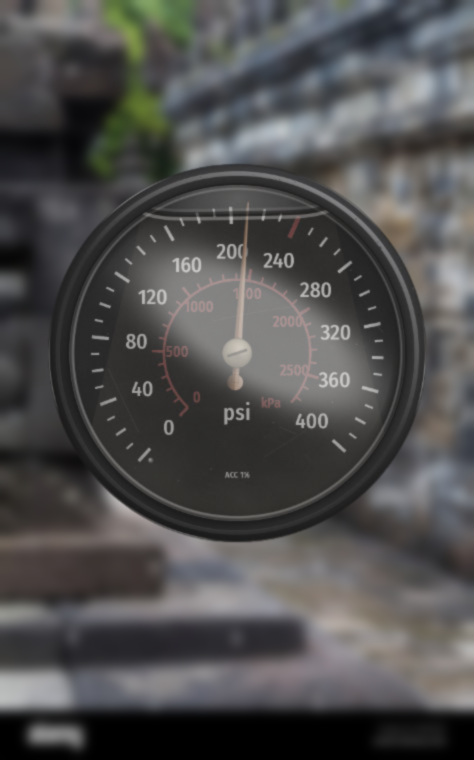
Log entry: 210 psi
